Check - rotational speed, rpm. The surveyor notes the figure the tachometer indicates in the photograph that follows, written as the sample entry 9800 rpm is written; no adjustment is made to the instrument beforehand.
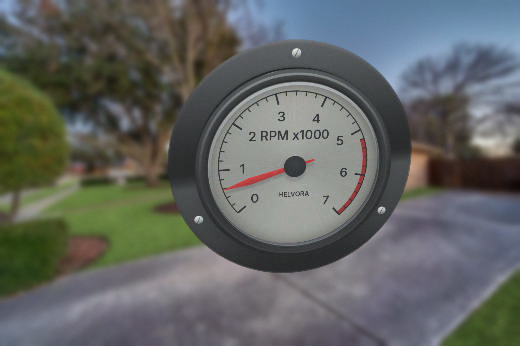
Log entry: 600 rpm
